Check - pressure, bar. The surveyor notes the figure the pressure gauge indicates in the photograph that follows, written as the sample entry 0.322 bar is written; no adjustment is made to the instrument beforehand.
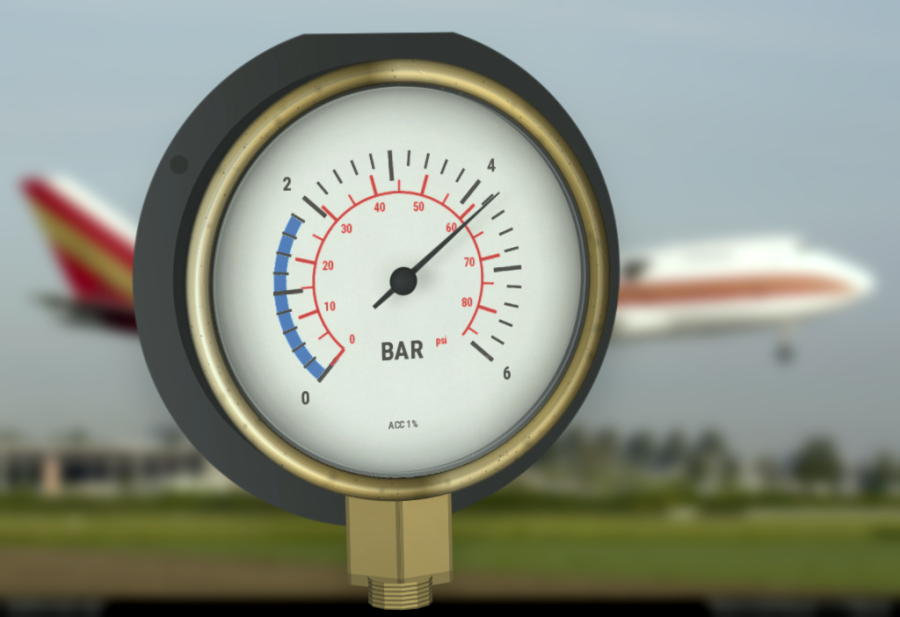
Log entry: 4.2 bar
